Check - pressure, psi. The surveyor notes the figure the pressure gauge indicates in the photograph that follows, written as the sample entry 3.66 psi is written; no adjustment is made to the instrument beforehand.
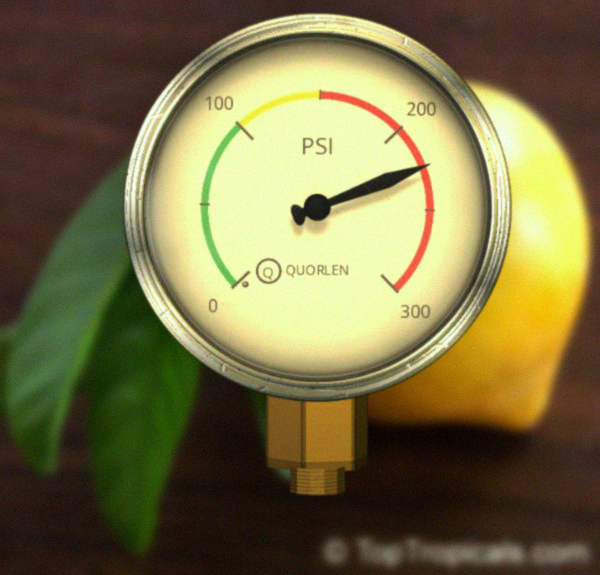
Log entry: 225 psi
